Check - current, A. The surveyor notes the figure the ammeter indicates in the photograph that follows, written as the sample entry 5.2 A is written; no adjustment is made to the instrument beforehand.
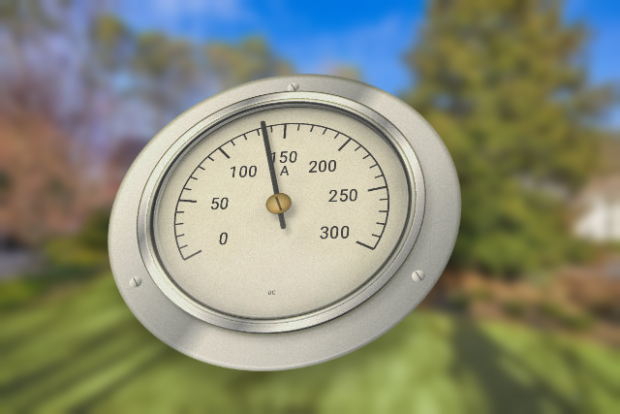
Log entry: 135 A
